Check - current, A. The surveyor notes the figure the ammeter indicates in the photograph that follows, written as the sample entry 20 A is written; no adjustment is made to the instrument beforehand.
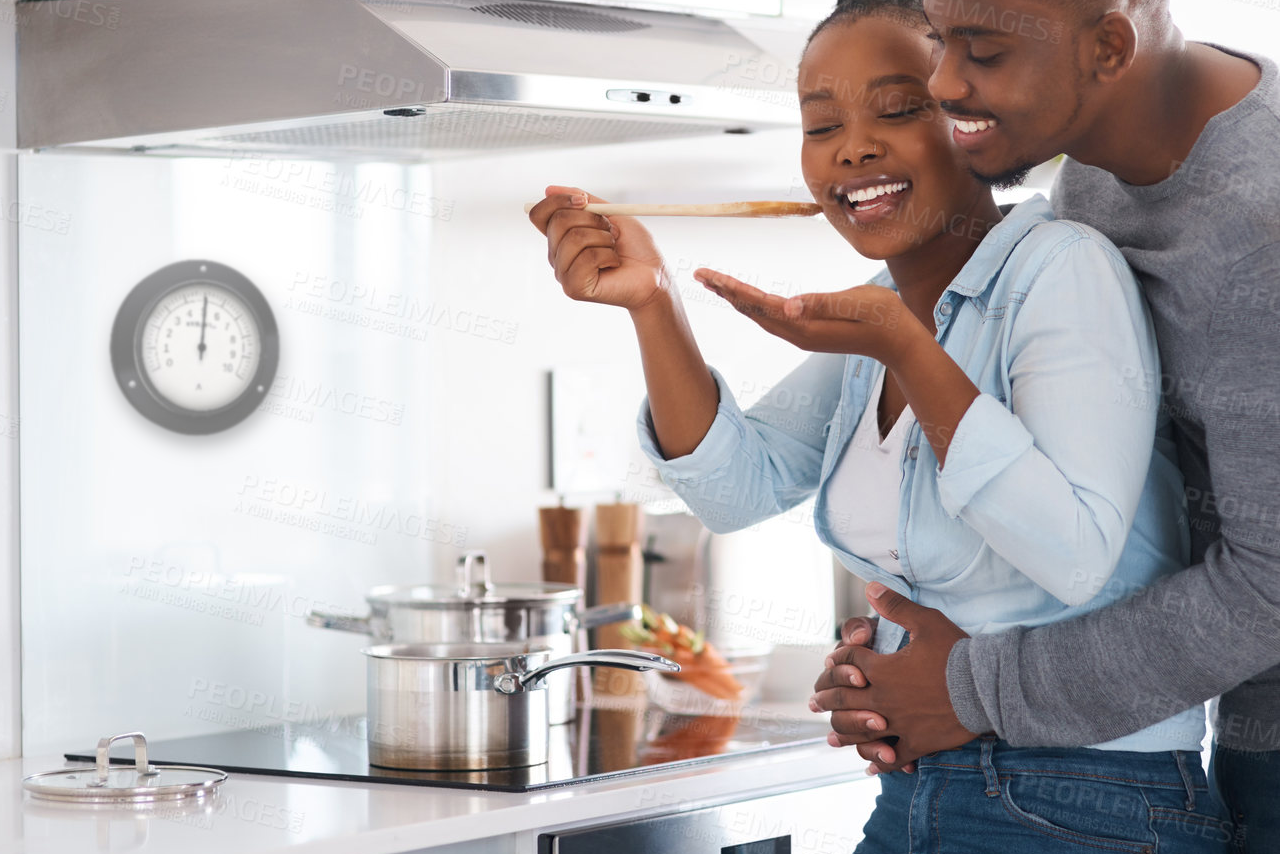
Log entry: 5 A
